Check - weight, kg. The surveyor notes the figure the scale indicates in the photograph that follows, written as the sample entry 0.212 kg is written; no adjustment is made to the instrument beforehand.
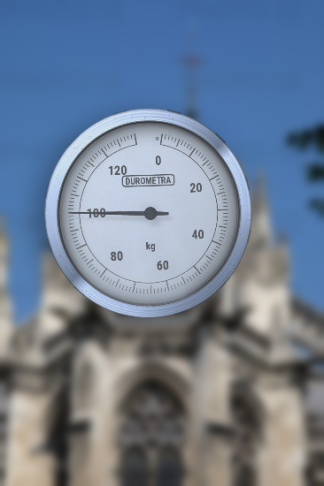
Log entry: 100 kg
